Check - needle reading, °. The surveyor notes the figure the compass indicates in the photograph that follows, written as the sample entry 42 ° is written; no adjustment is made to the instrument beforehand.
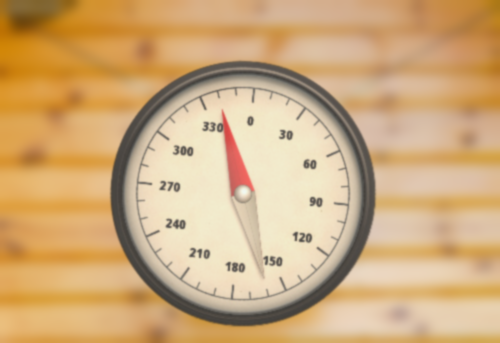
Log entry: 340 °
